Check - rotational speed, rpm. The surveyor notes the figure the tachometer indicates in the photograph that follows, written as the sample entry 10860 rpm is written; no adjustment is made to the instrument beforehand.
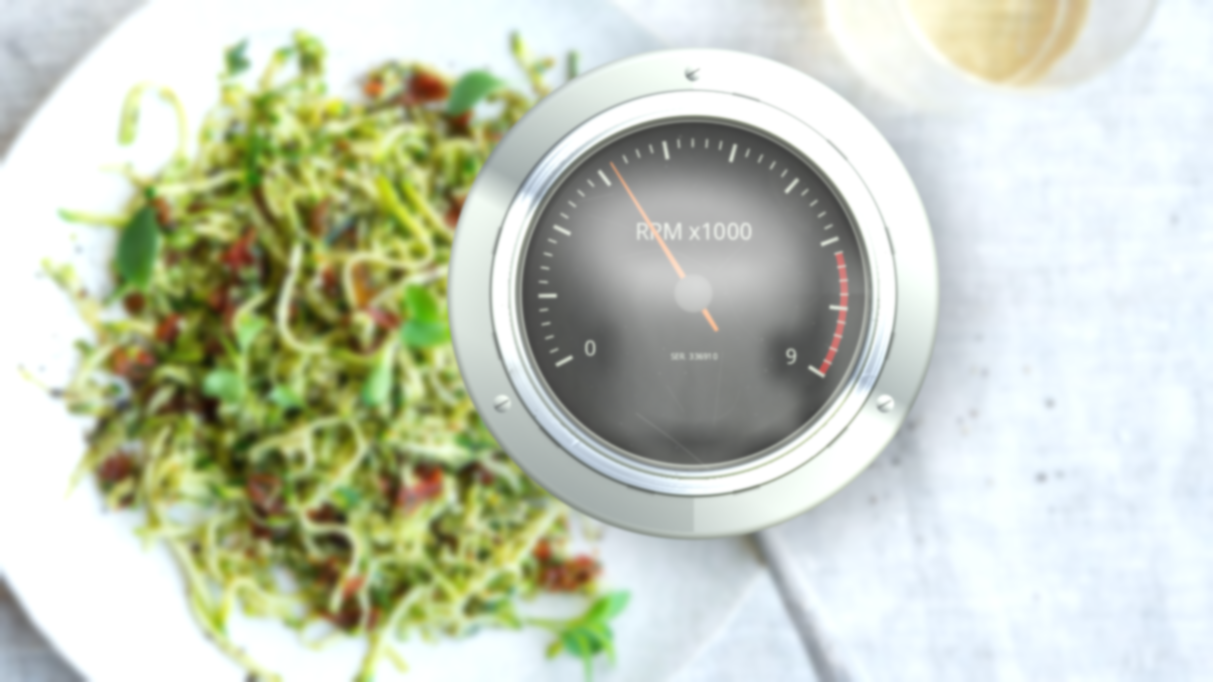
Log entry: 3200 rpm
